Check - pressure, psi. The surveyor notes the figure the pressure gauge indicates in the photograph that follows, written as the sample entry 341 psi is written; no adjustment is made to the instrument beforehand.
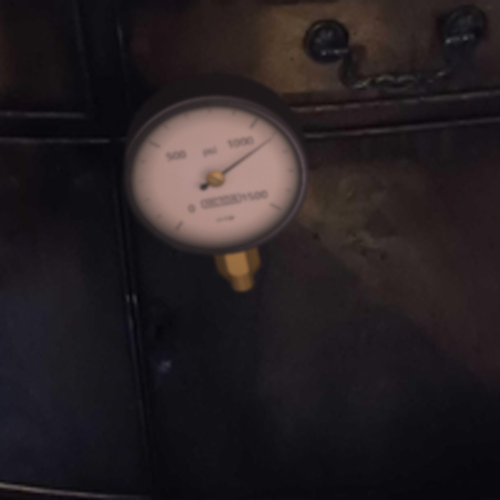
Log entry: 1100 psi
